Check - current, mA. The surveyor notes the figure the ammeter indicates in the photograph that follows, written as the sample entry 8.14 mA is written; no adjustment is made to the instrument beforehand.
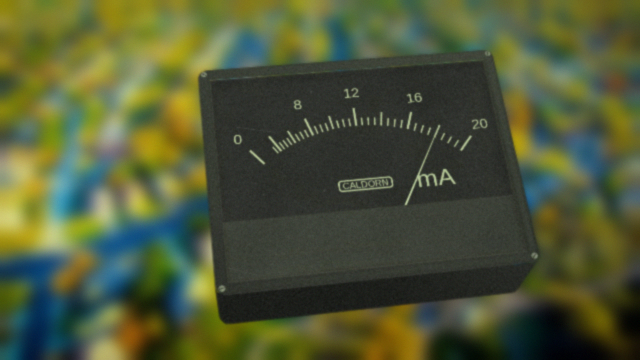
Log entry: 18 mA
